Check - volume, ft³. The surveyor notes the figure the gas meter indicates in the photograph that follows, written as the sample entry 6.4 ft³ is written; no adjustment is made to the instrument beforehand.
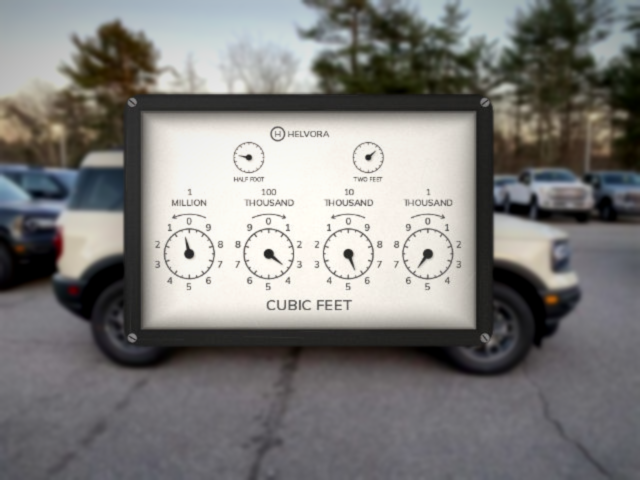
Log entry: 35600 ft³
